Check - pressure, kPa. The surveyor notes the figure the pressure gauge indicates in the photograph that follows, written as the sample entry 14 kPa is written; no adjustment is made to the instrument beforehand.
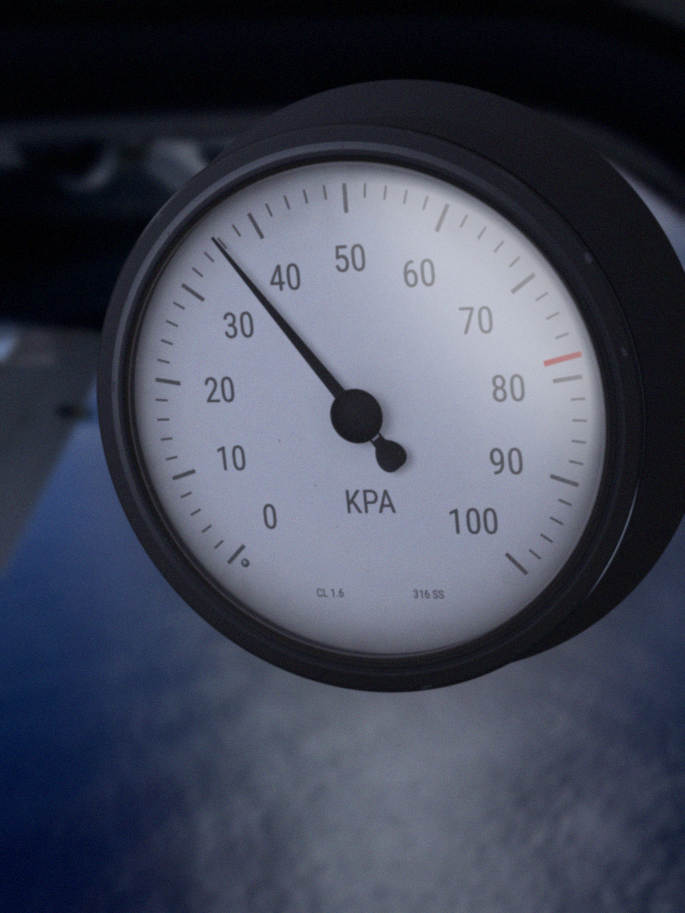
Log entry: 36 kPa
